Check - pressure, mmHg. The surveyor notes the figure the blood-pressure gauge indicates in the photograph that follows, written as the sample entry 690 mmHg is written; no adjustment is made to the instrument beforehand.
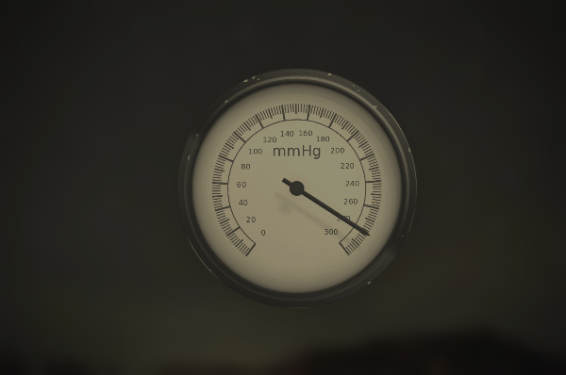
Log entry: 280 mmHg
